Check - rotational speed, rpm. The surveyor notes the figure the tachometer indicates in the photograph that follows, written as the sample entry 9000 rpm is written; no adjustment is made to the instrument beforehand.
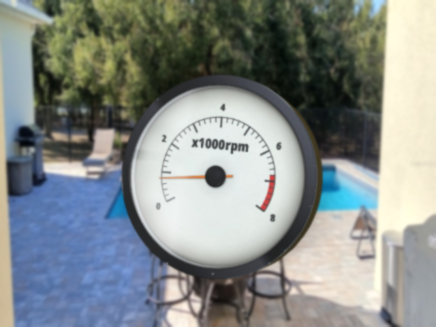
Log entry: 800 rpm
